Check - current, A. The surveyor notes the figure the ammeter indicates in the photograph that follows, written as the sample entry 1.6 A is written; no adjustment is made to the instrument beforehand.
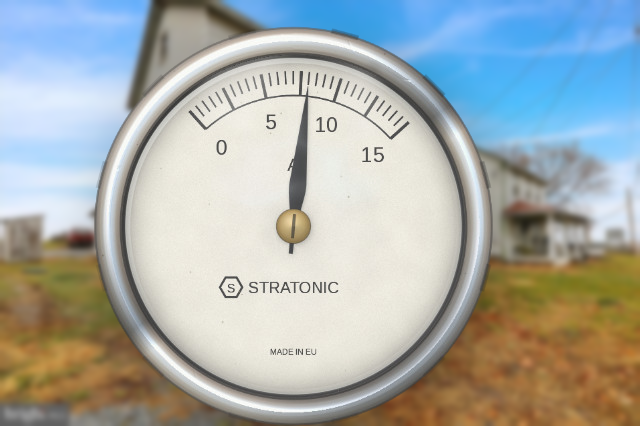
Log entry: 8 A
